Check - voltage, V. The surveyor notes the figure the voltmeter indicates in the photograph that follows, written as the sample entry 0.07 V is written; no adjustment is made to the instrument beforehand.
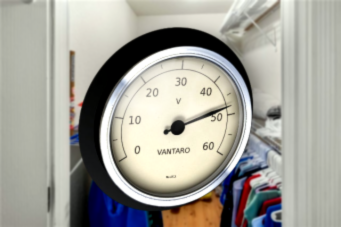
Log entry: 47.5 V
